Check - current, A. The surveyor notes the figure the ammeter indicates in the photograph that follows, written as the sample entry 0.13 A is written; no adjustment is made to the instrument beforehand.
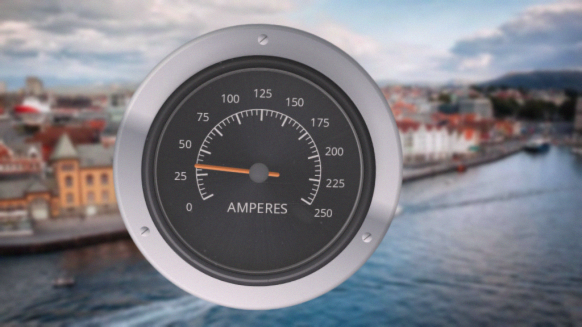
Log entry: 35 A
